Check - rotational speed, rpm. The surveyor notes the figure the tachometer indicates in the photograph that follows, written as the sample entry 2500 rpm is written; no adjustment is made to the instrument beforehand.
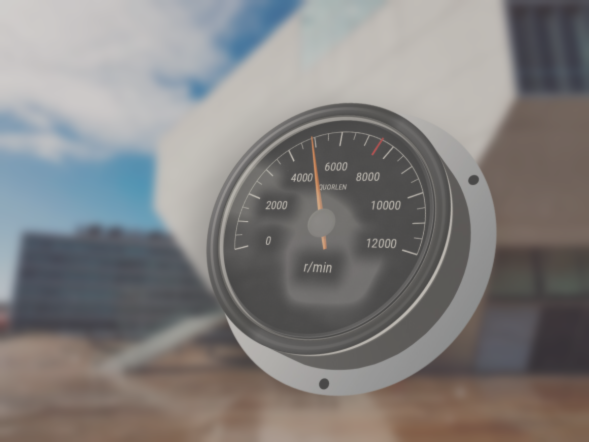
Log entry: 5000 rpm
